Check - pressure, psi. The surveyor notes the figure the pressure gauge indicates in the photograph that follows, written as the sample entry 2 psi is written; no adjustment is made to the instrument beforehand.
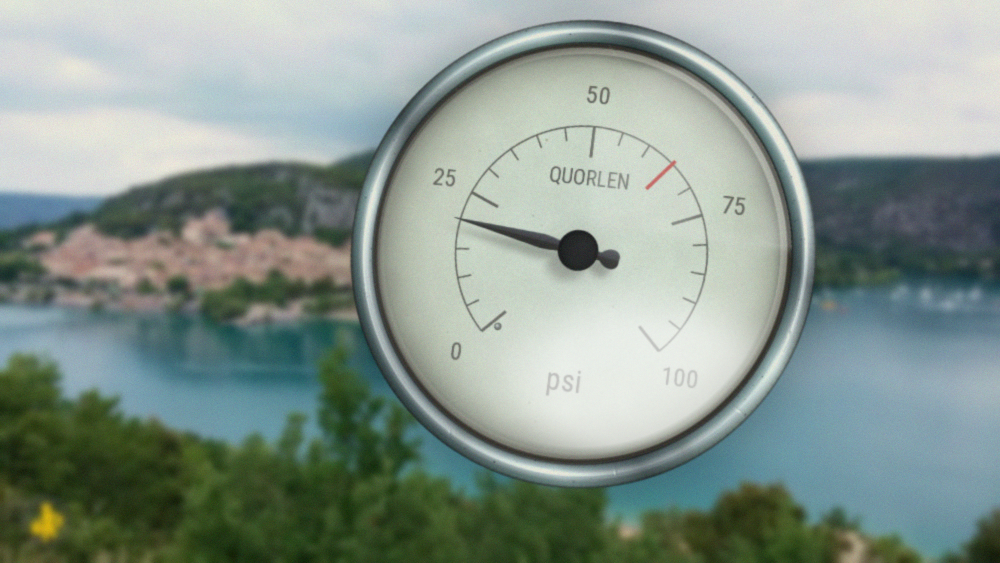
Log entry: 20 psi
